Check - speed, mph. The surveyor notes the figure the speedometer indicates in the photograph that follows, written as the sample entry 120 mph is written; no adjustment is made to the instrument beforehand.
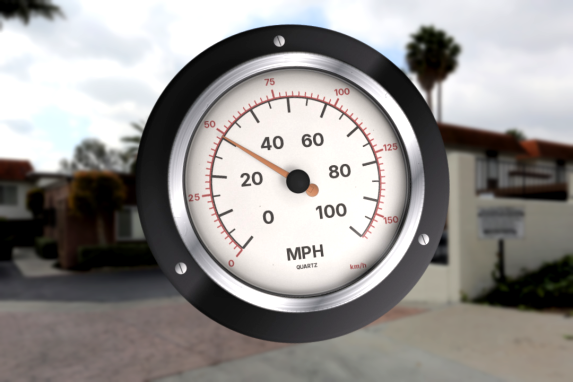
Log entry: 30 mph
